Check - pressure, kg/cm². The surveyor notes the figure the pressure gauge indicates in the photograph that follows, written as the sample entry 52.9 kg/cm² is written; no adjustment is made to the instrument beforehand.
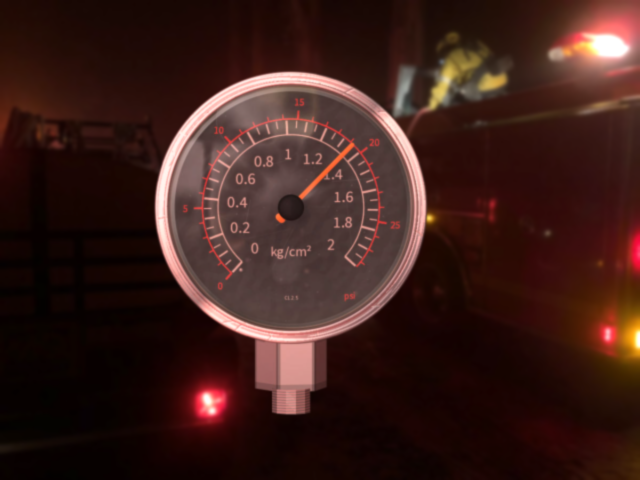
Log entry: 1.35 kg/cm²
